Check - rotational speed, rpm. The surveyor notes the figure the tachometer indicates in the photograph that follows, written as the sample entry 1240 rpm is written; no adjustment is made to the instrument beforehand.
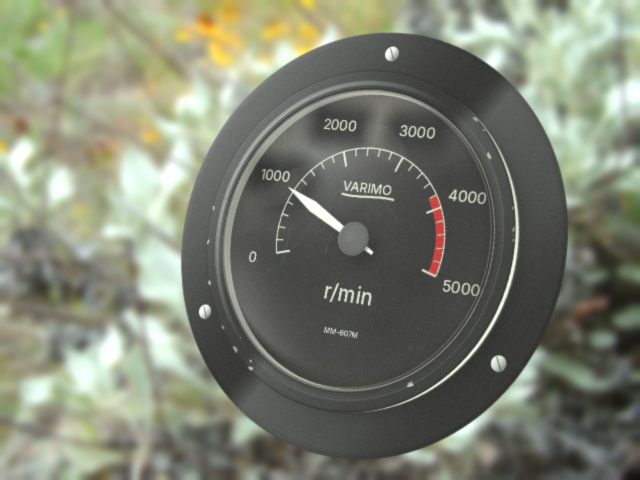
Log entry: 1000 rpm
